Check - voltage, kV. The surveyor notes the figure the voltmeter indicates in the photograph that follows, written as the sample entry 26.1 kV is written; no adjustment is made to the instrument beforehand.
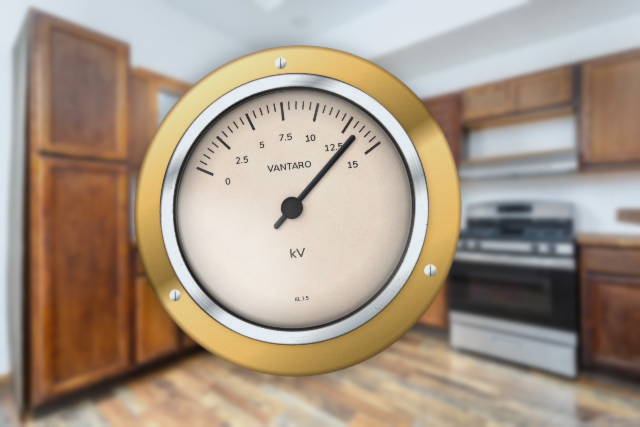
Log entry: 13.5 kV
